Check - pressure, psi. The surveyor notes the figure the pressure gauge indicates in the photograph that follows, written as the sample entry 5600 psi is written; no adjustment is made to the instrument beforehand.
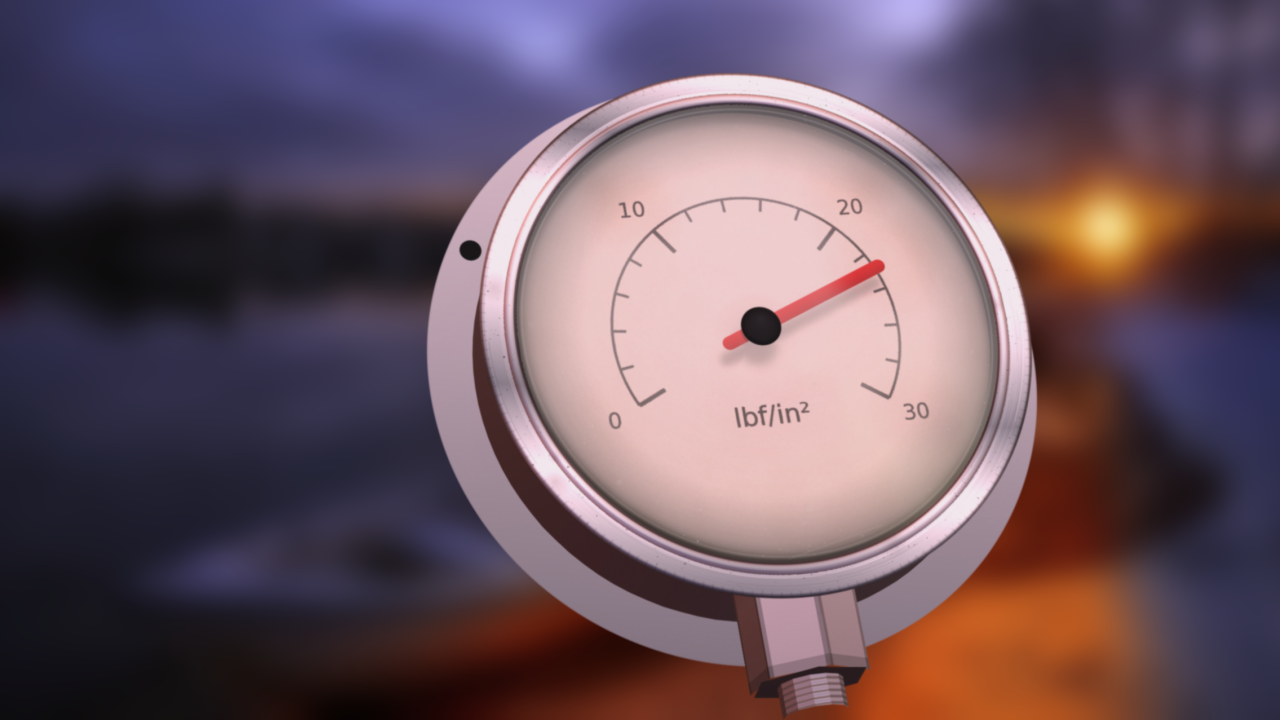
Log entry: 23 psi
